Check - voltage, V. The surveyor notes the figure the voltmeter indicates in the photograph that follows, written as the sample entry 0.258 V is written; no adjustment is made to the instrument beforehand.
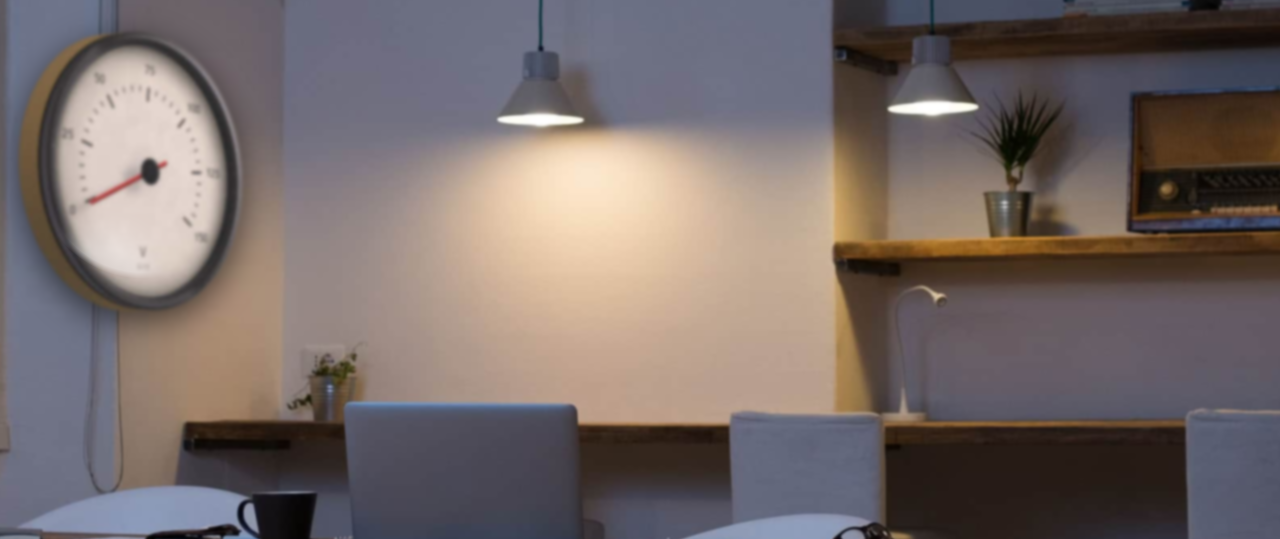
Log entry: 0 V
